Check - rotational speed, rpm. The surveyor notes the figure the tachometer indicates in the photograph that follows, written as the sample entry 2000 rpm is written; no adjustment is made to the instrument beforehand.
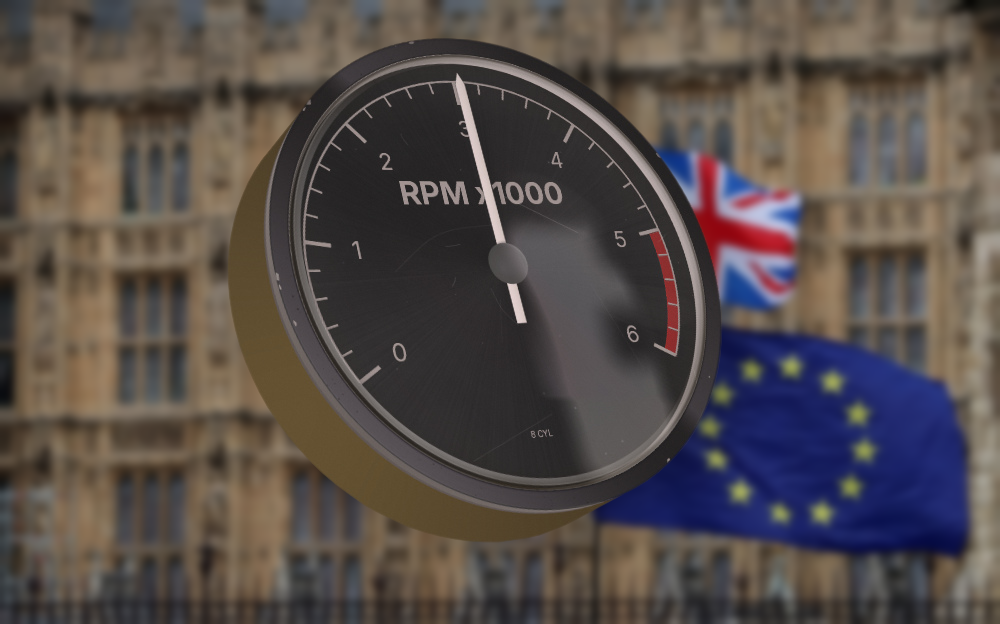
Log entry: 3000 rpm
